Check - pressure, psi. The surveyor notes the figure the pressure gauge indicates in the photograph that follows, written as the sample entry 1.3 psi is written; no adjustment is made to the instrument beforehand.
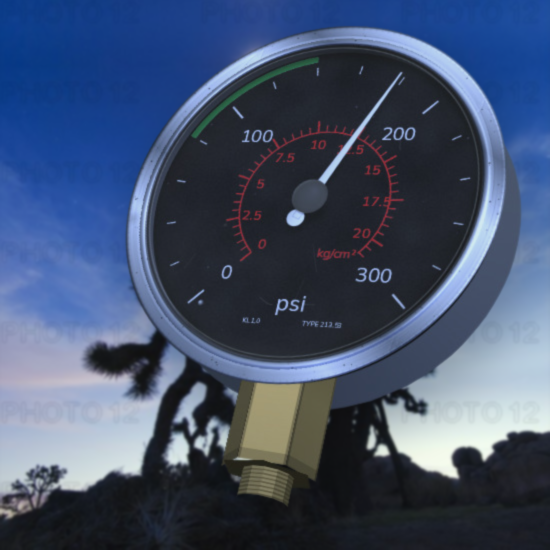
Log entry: 180 psi
